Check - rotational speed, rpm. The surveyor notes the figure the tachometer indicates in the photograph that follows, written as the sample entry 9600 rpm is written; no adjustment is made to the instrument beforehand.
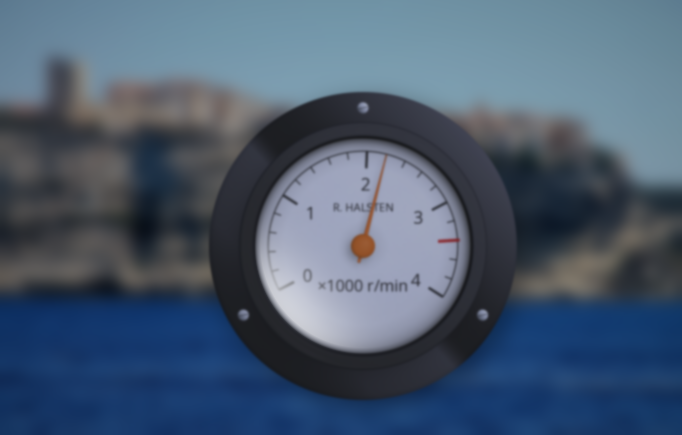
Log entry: 2200 rpm
